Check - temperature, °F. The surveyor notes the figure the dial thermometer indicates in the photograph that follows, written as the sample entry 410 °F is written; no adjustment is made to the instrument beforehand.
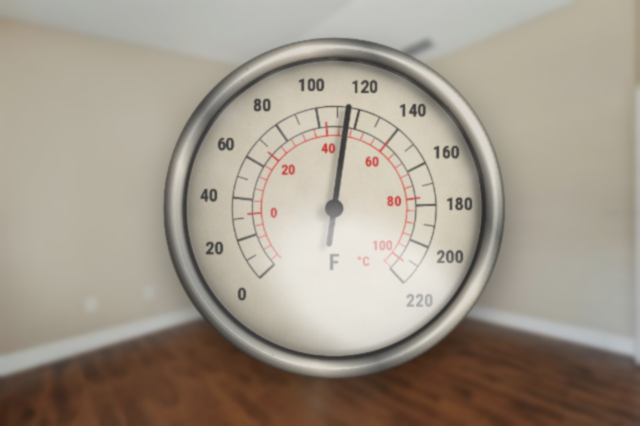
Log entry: 115 °F
